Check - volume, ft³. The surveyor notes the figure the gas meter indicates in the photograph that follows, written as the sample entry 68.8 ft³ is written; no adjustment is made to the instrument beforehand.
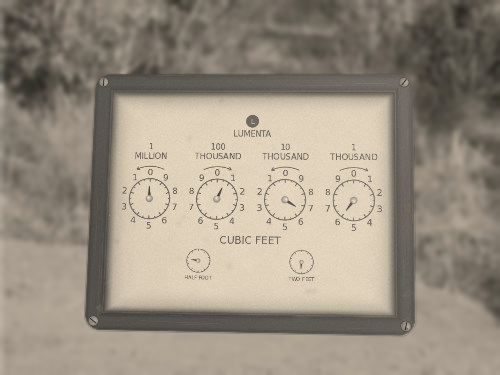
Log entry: 6600 ft³
